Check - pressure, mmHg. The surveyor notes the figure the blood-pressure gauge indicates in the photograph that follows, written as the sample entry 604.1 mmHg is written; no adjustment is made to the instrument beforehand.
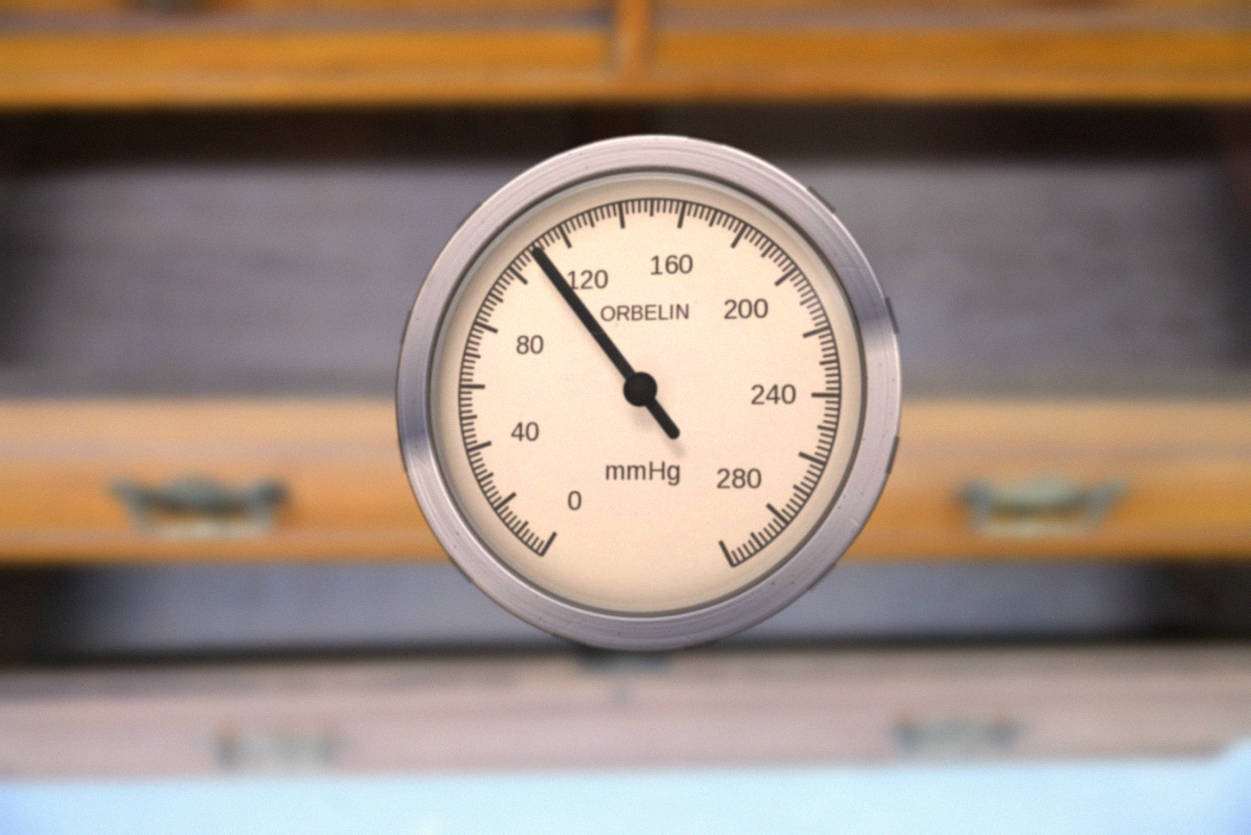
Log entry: 110 mmHg
